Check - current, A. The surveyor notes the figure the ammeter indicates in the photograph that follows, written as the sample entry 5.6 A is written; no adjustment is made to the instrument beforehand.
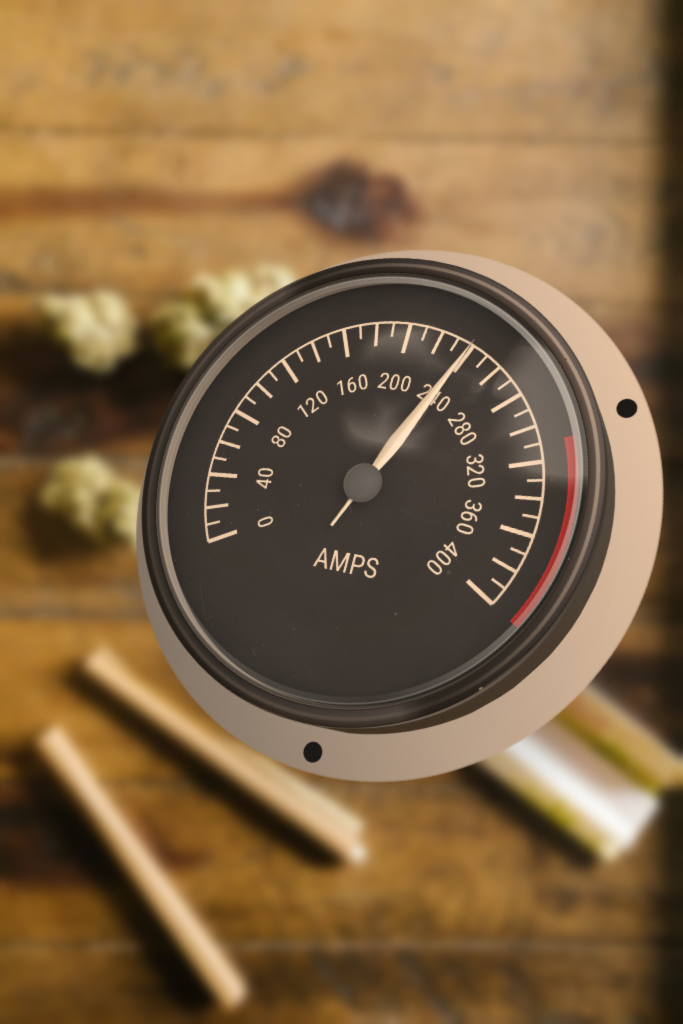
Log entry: 240 A
